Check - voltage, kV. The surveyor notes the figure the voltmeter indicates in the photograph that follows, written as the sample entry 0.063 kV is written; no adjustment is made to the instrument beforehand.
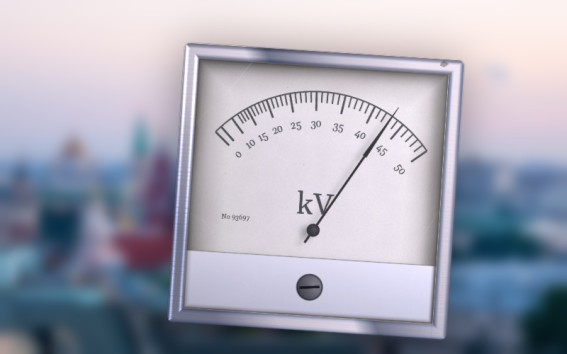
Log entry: 43 kV
